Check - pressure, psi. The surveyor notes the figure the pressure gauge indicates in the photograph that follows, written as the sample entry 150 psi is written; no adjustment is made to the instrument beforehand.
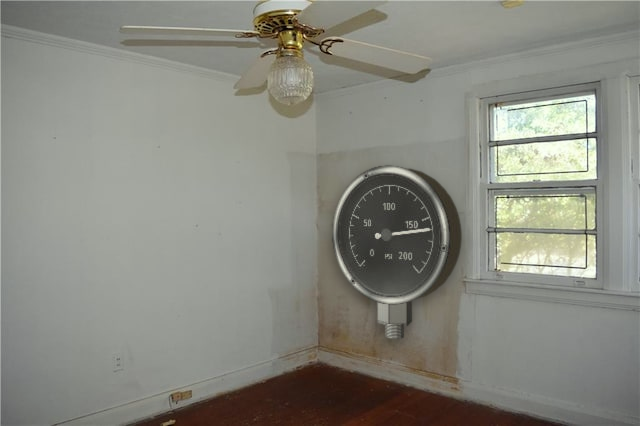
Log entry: 160 psi
